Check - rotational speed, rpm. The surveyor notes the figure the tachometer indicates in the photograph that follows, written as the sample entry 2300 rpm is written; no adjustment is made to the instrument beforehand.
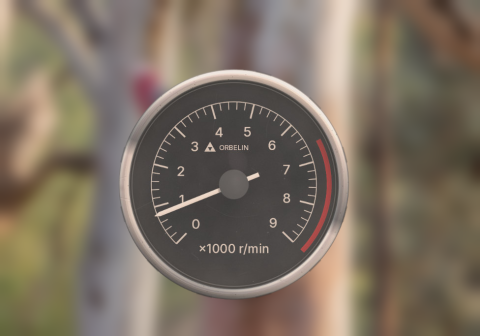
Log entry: 800 rpm
